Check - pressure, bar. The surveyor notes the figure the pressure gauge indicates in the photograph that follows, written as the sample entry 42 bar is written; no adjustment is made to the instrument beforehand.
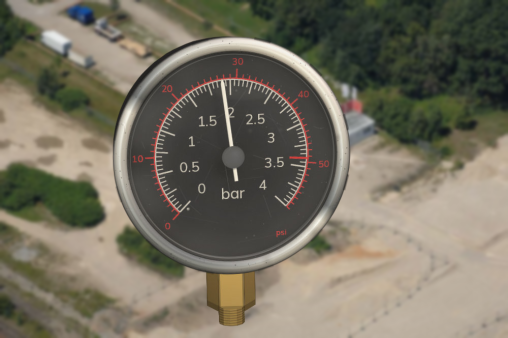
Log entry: 1.9 bar
